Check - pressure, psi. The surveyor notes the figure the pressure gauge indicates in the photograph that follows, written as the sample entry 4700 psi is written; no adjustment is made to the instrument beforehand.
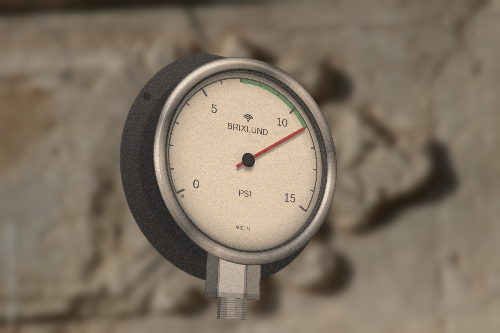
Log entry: 11 psi
